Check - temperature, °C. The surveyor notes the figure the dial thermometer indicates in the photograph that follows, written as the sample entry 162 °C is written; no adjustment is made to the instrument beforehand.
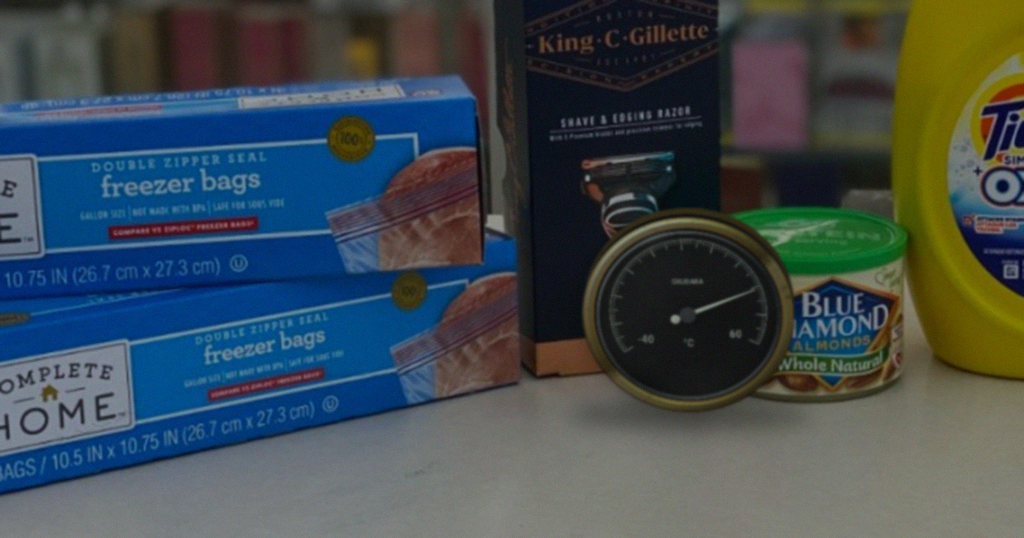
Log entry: 40 °C
